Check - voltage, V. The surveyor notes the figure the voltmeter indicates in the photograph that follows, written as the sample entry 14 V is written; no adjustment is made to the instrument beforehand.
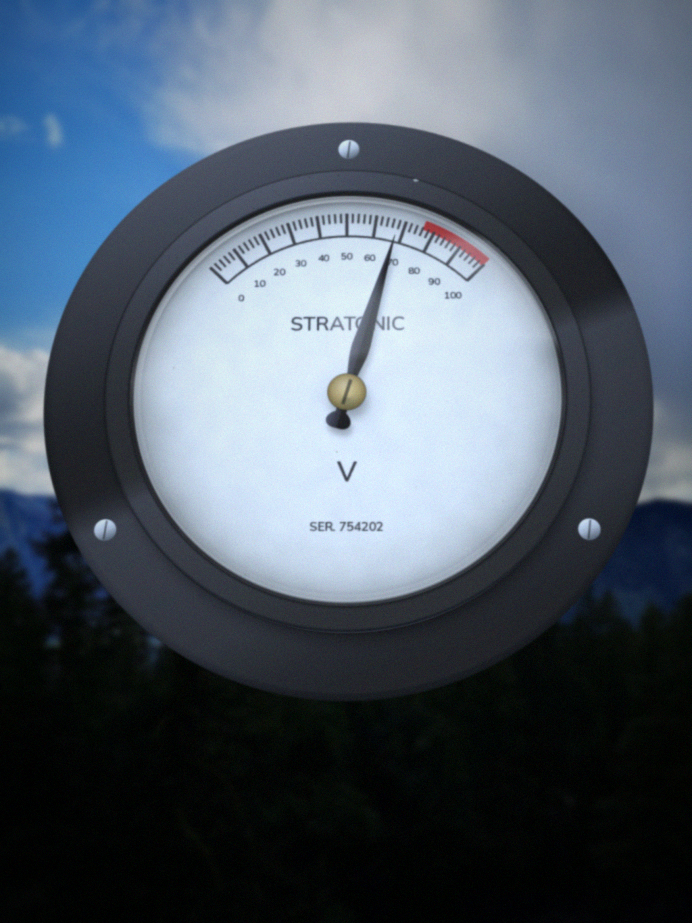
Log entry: 68 V
